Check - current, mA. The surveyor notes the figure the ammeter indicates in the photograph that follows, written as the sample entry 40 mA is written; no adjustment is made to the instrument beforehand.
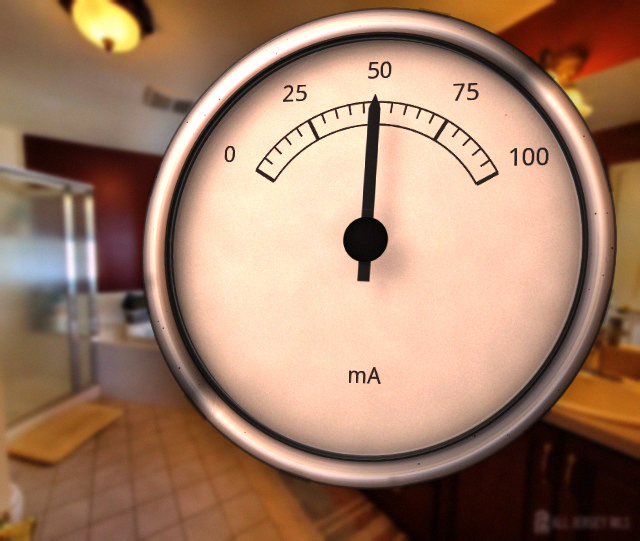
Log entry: 50 mA
